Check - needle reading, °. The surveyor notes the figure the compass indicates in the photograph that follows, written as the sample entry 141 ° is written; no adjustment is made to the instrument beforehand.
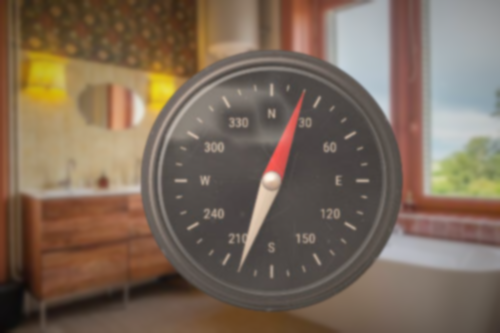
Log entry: 20 °
